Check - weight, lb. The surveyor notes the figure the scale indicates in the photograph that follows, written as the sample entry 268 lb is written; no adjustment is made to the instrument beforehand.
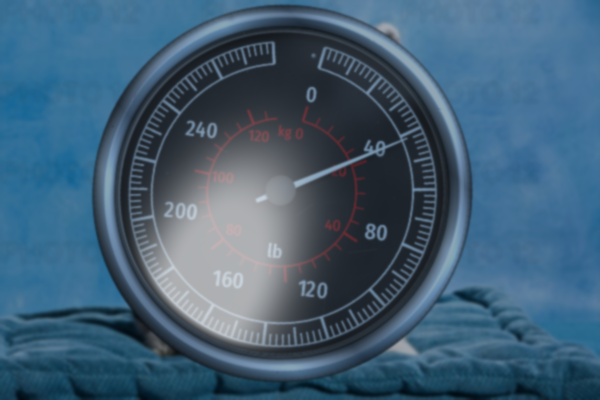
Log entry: 42 lb
